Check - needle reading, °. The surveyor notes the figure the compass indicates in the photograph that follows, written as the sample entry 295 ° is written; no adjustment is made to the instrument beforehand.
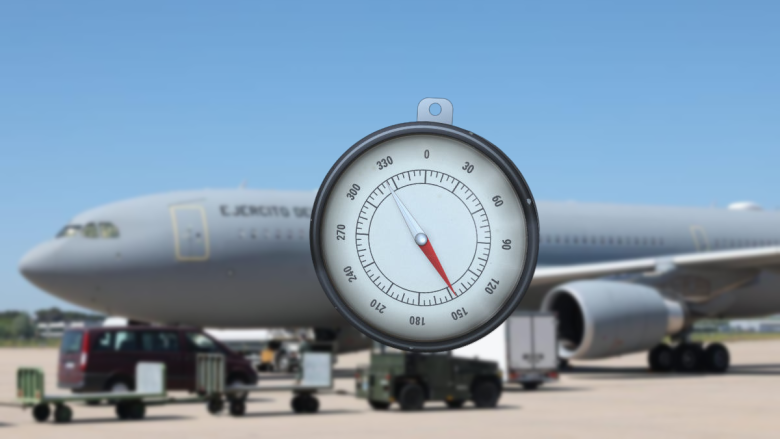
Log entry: 145 °
